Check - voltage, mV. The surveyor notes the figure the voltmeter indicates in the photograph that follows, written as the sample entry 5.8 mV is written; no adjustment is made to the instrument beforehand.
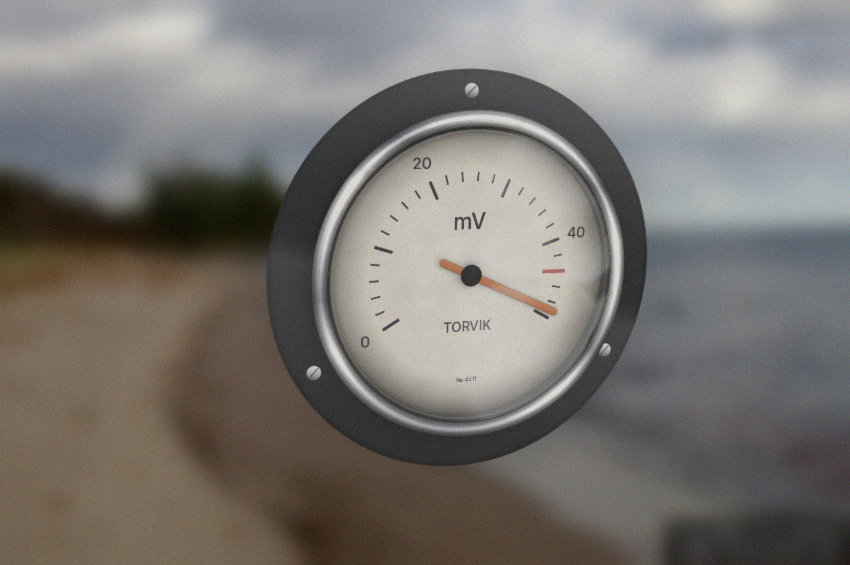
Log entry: 49 mV
